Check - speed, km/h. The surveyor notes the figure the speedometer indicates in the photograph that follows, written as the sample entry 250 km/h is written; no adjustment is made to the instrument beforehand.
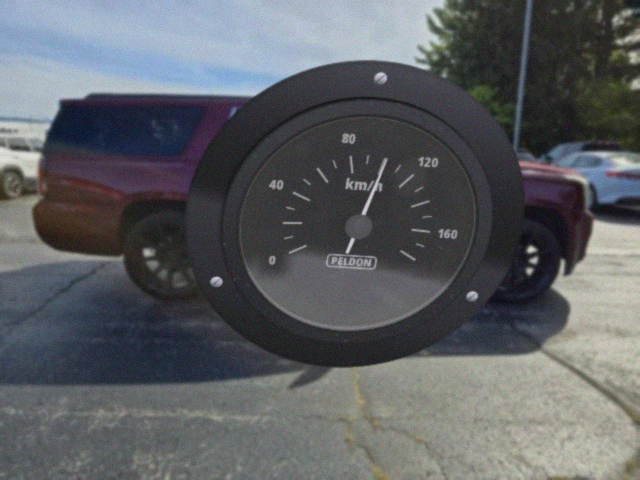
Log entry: 100 km/h
